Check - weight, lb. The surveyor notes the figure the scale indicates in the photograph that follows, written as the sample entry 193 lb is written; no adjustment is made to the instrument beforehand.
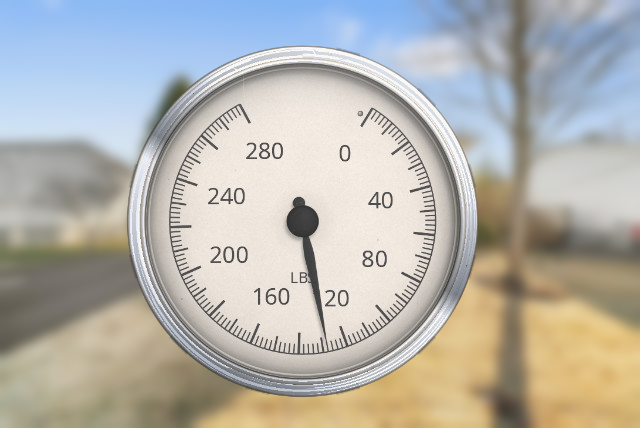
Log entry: 128 lb
